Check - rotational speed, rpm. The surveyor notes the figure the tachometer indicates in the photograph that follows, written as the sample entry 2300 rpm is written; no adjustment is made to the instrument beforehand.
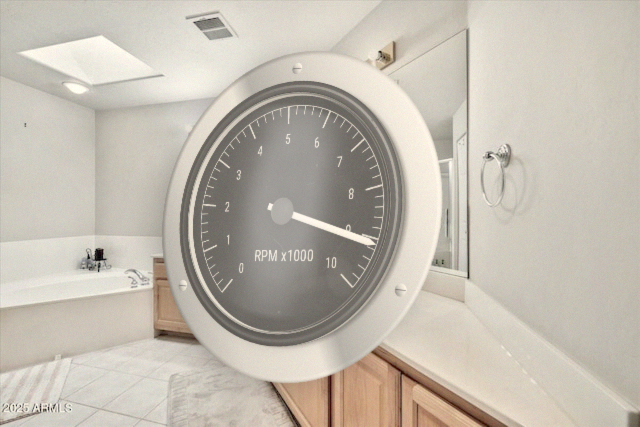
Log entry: 9100 rpm
